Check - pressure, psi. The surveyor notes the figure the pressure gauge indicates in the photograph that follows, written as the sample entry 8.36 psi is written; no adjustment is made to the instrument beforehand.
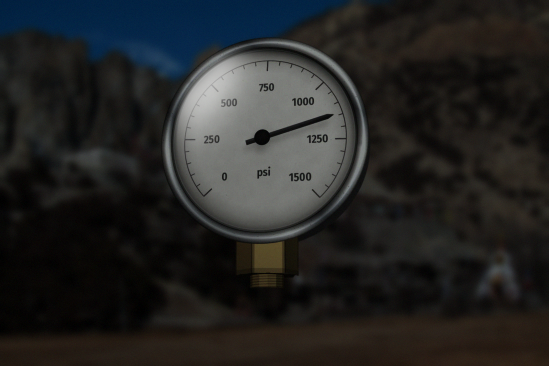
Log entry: 1150 psi
